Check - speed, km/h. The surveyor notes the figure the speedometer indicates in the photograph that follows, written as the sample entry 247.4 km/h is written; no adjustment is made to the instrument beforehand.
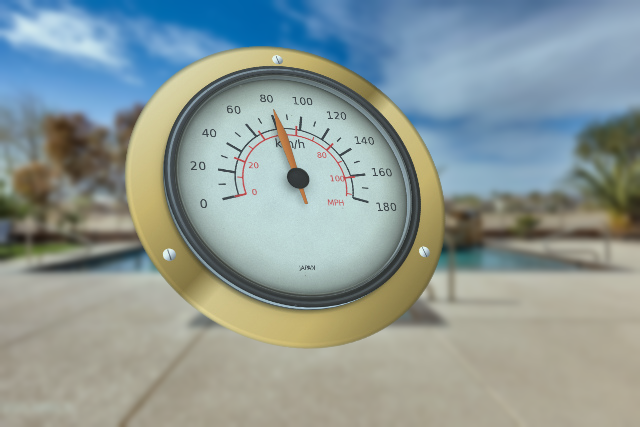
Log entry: 80 km/h
